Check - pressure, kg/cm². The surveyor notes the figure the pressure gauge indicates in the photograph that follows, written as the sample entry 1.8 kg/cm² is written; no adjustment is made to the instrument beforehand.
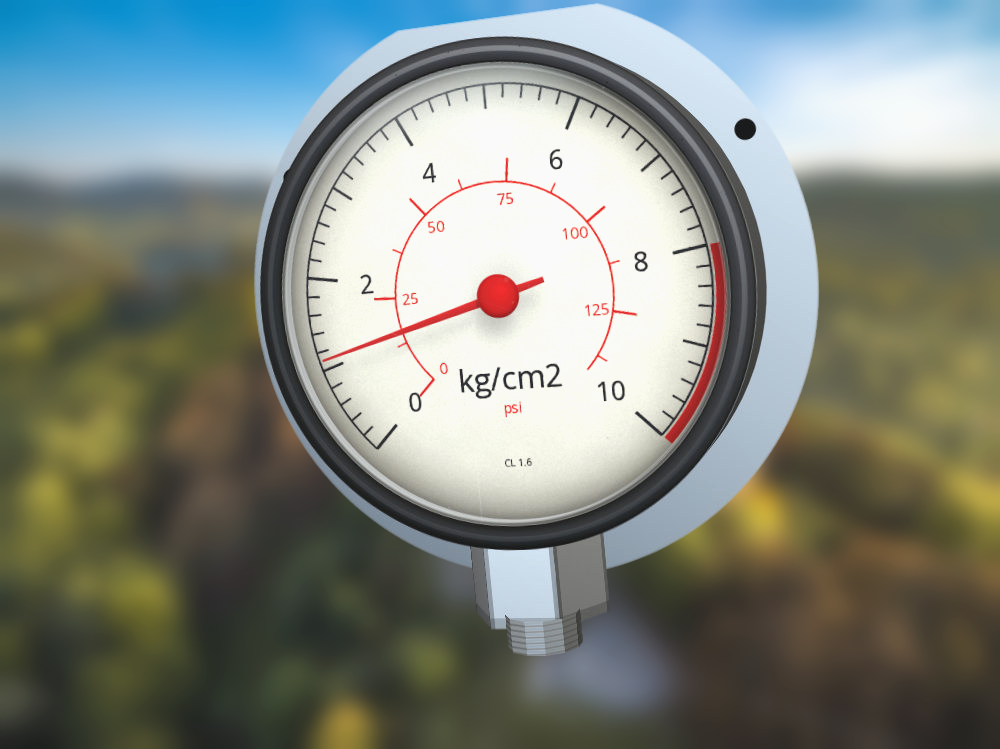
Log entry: 1.1 kg/cm²
